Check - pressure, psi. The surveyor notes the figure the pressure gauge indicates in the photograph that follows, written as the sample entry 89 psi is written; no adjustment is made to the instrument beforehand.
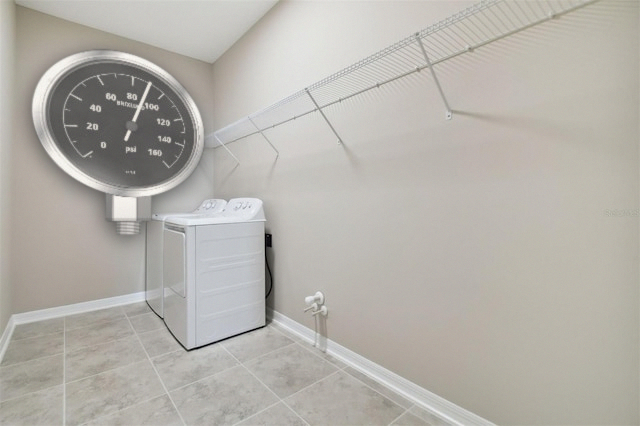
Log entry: 90 psi
